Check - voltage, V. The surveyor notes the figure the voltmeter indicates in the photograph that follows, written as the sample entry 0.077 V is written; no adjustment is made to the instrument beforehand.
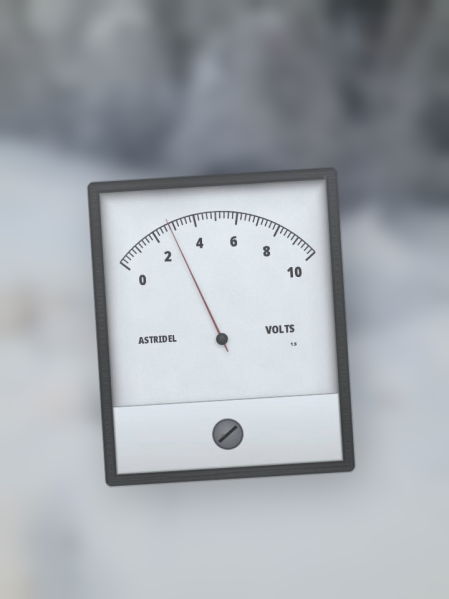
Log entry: 2.8 V
